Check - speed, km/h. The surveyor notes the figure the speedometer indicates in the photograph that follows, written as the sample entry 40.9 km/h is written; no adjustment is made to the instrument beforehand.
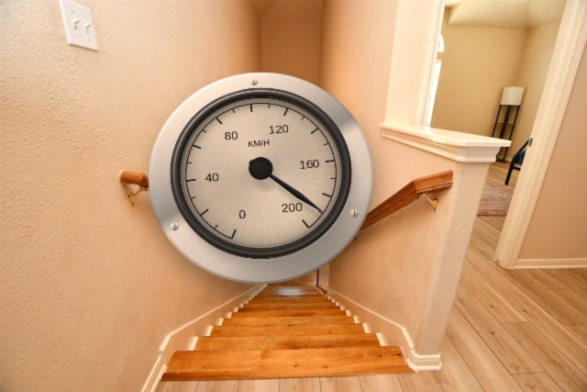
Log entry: 190 km/h
